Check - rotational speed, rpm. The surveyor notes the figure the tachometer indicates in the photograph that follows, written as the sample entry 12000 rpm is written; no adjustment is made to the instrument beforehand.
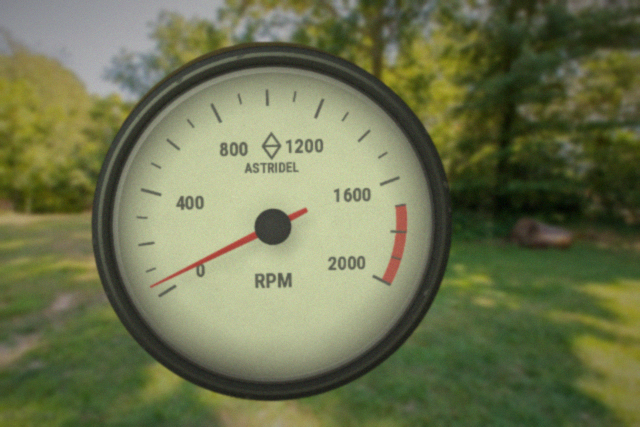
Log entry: 50 rpm
